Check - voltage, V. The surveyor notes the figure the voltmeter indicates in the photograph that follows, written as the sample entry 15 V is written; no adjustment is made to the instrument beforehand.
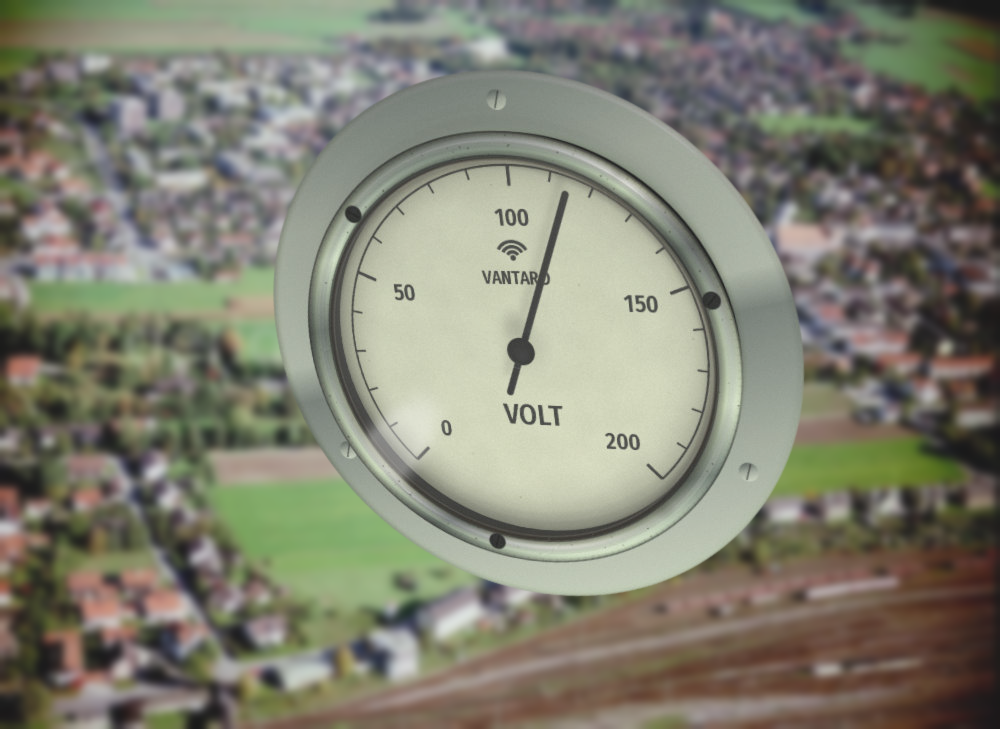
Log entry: 115 V
